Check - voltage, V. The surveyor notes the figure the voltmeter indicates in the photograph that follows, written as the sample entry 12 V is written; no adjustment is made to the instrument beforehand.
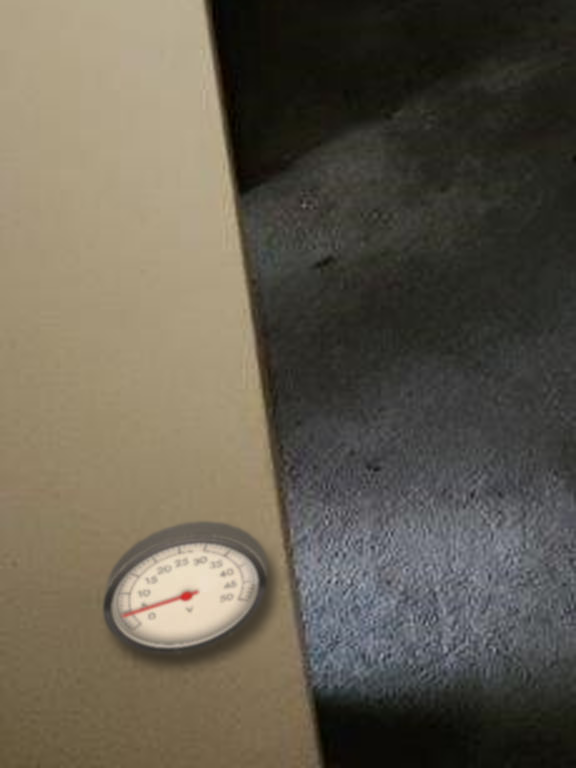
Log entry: 5 V
